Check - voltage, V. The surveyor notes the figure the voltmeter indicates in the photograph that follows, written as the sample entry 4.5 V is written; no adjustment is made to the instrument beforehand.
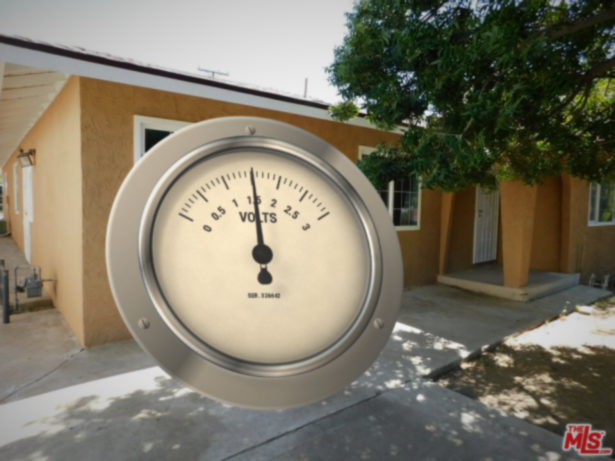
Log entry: 1.5 V
